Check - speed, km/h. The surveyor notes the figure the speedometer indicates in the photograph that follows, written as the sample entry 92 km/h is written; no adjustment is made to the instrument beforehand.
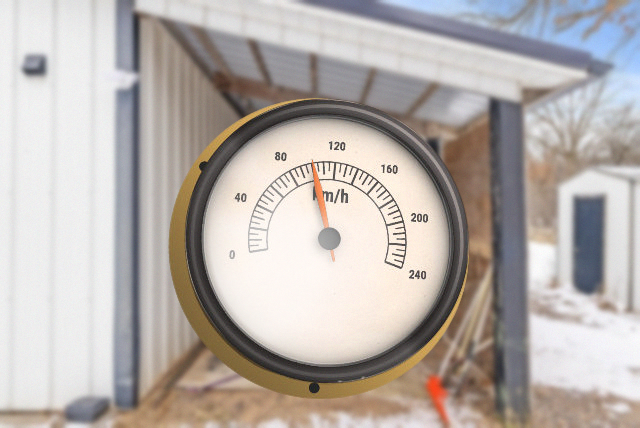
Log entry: 100 km/h
